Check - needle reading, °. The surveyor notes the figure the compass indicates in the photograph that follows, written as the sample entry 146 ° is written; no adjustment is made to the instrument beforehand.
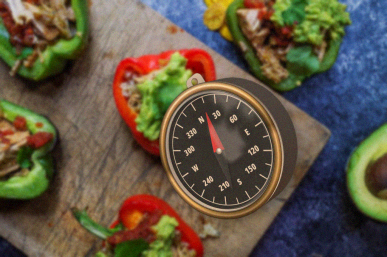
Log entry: 15 °
